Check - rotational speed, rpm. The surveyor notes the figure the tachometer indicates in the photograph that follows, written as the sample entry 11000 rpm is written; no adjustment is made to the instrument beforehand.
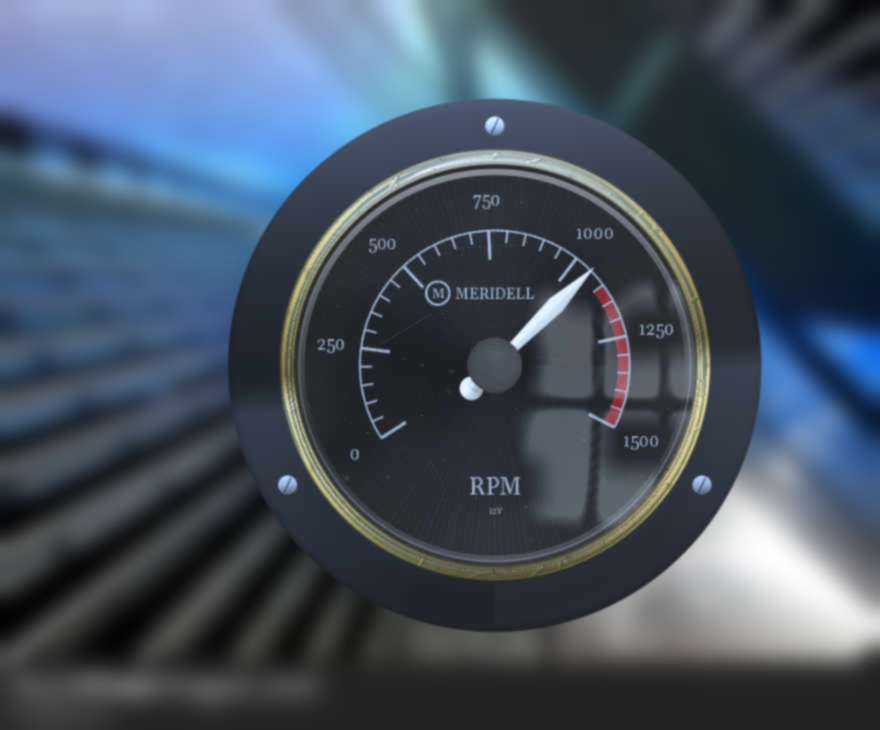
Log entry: 1050 rpm
